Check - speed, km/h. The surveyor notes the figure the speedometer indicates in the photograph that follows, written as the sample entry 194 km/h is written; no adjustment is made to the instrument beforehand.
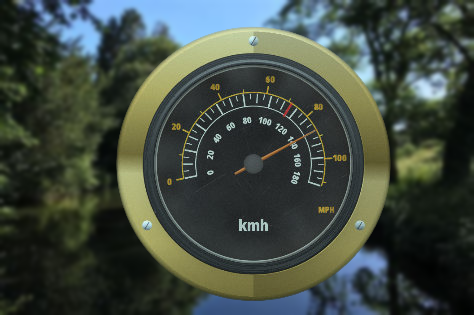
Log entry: 140 km/h
